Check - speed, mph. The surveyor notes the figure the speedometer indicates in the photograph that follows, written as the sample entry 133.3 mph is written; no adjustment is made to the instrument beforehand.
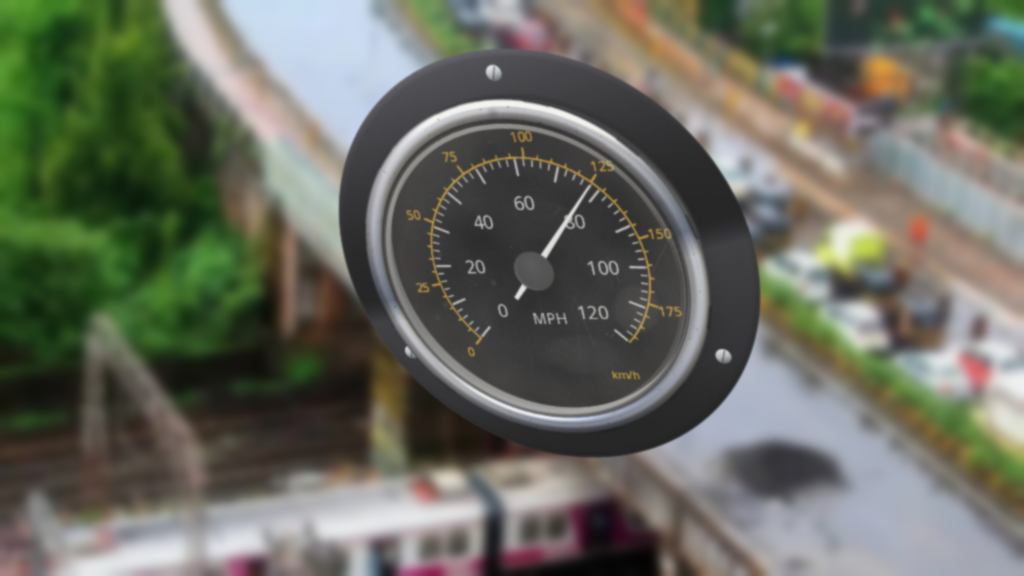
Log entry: 78 mph
